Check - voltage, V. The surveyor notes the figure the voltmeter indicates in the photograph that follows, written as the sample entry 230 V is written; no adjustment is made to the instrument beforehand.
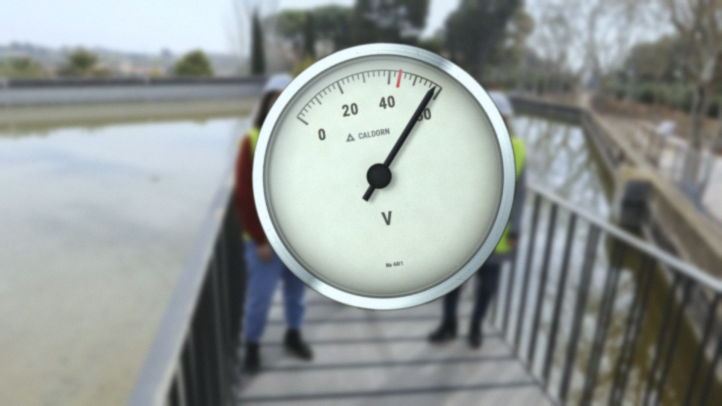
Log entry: 58 V
